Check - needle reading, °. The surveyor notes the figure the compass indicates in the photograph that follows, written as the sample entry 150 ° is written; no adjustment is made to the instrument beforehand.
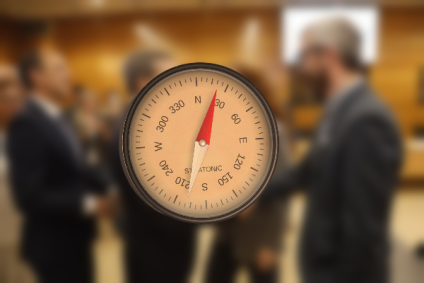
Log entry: 20 °
